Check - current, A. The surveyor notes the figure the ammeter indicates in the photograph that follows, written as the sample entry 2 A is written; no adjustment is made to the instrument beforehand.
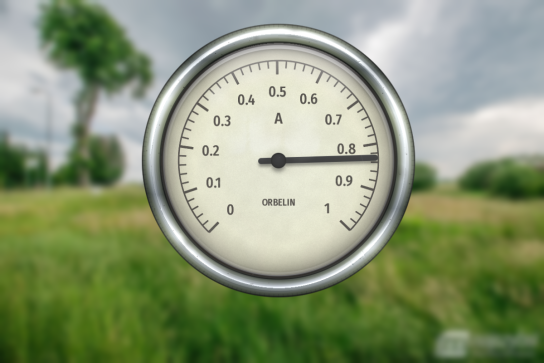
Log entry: 0.83 A
